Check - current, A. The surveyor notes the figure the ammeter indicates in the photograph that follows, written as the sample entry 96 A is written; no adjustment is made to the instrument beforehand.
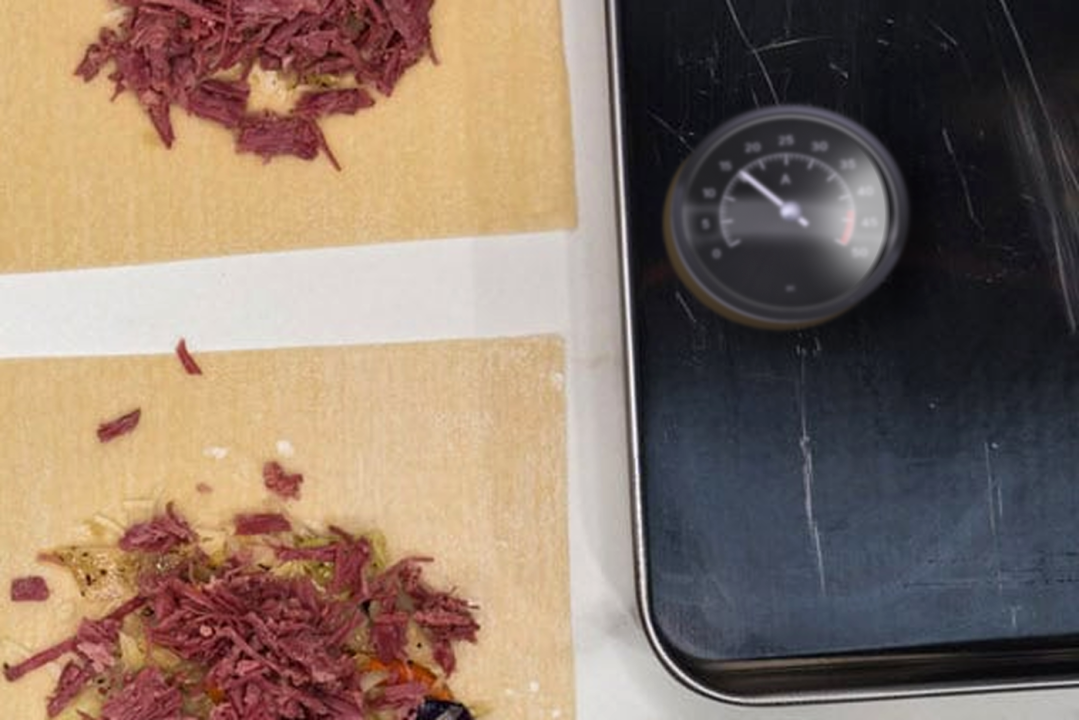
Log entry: 15 A
